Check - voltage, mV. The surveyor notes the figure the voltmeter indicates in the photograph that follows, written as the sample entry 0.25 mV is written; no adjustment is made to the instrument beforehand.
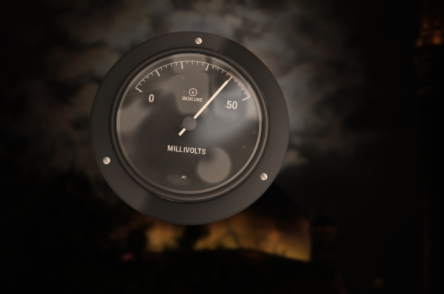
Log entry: 40 mV
